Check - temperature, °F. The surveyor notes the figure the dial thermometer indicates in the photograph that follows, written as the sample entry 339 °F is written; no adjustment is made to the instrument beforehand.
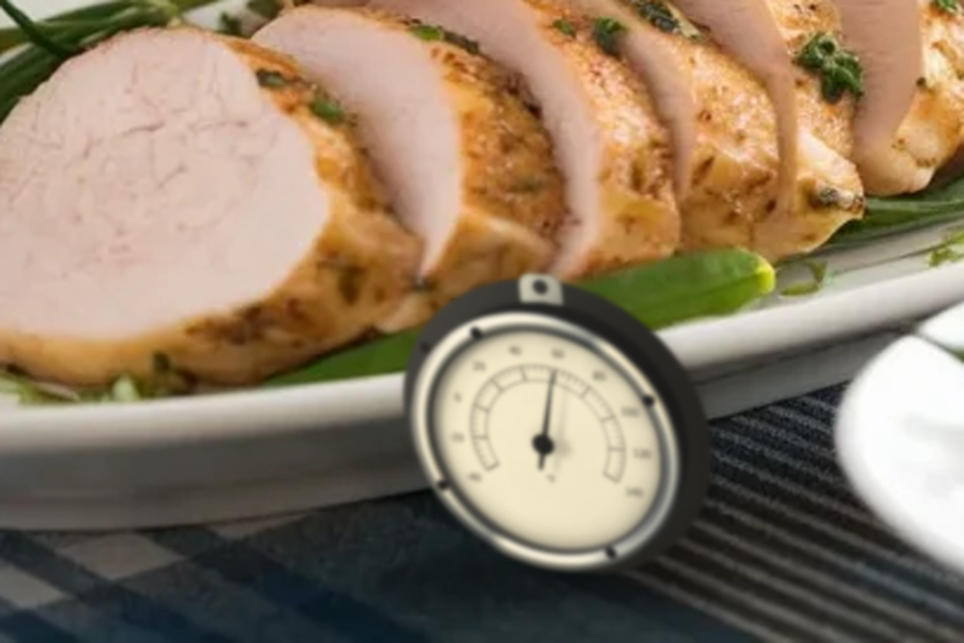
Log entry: 60 °F
